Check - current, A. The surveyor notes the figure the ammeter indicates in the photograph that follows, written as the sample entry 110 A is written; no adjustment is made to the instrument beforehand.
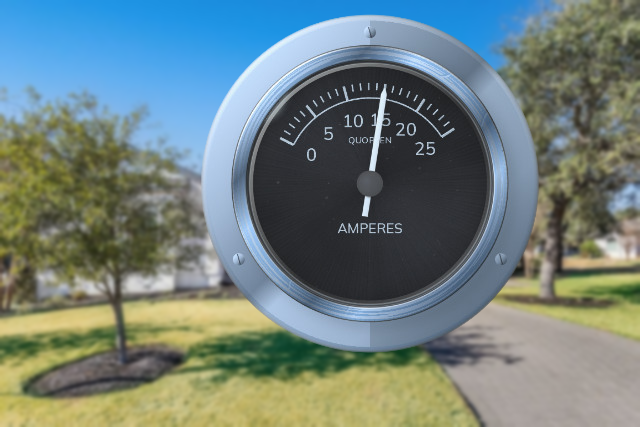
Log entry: 15 A
